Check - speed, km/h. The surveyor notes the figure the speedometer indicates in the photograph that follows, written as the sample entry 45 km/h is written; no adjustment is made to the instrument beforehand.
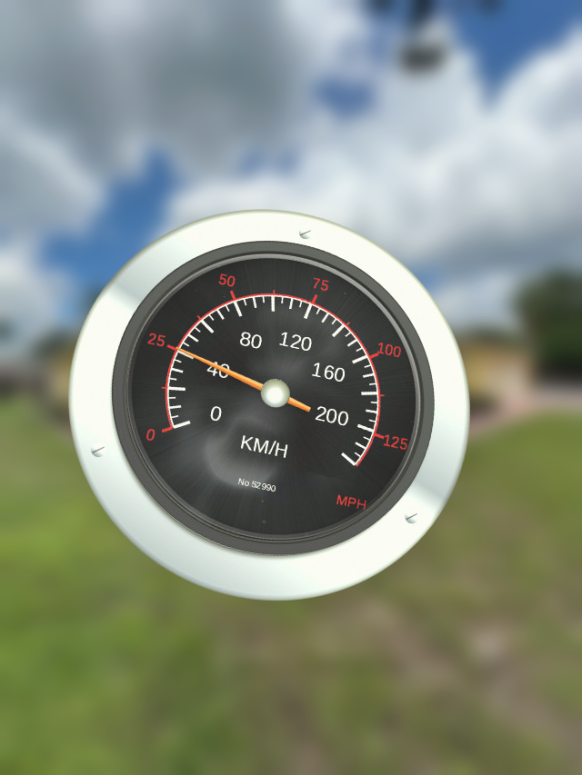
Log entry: 40 km/h
